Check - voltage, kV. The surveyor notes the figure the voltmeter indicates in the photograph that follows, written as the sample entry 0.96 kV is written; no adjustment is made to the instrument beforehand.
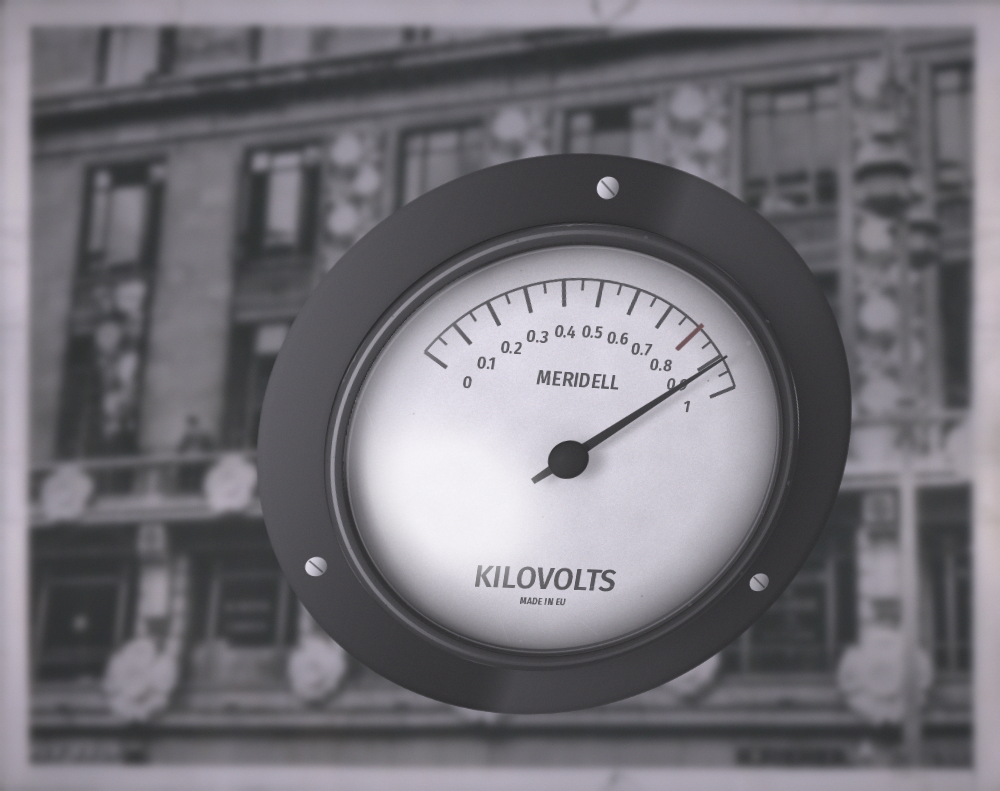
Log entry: 0.9 kV
